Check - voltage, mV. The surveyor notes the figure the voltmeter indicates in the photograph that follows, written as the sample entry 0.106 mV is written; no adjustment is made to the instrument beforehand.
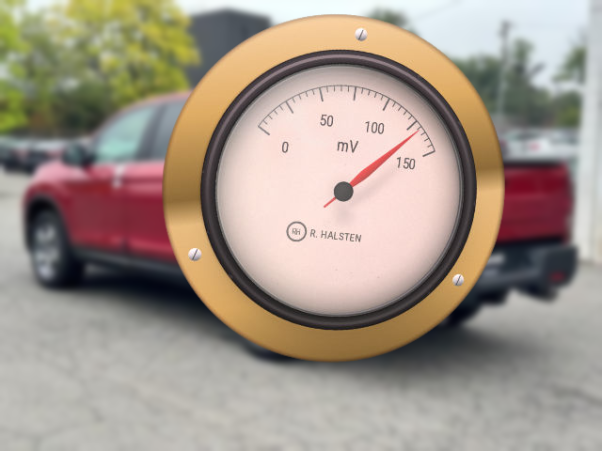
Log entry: 130 mV
